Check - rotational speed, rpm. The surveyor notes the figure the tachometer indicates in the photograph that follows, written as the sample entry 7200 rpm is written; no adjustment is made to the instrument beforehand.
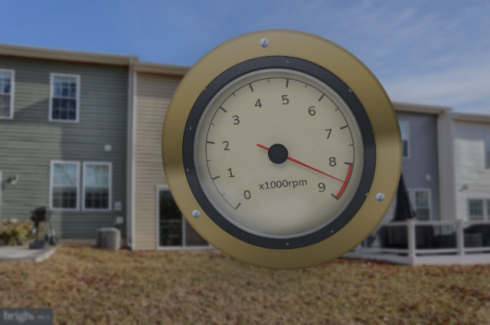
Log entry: 8500 rpm
